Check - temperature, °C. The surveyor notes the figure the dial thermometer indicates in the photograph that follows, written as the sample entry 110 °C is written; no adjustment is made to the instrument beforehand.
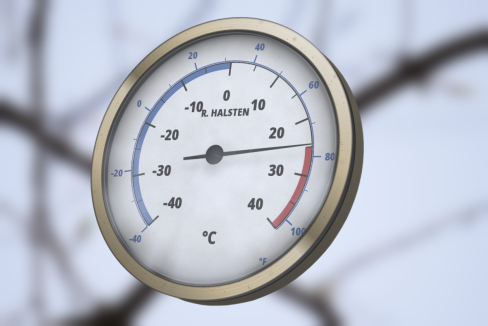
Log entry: 25 °C
